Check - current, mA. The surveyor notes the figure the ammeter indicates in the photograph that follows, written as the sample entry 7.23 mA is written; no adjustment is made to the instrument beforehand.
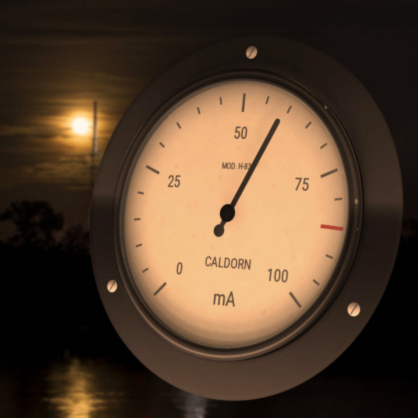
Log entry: 60 mA
